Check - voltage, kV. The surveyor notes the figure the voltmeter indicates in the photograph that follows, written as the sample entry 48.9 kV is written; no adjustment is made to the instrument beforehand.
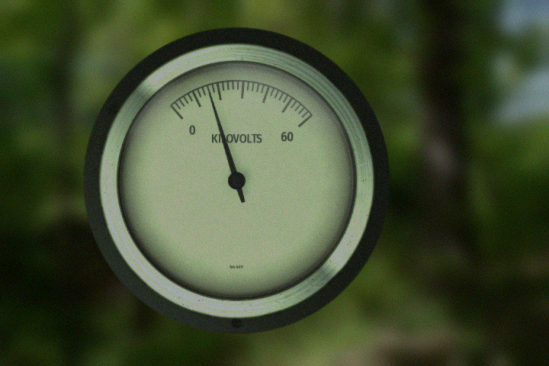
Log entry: 16 kV
